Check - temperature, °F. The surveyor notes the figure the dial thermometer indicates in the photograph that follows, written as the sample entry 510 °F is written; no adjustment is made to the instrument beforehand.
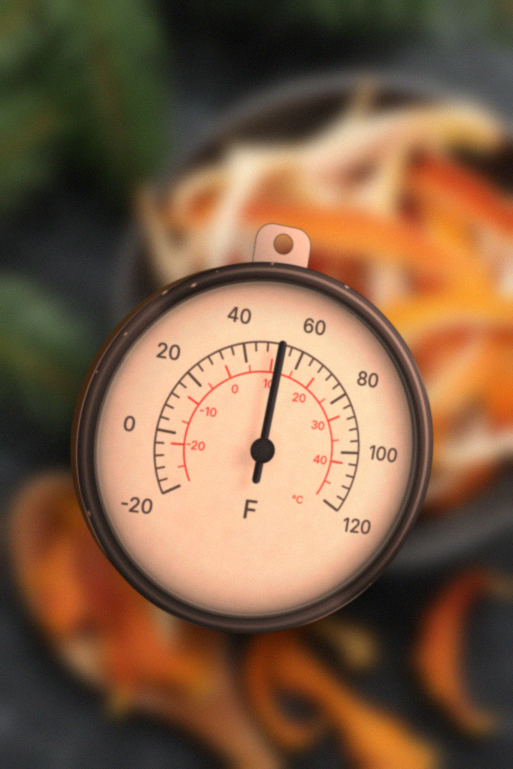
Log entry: 52 °F
